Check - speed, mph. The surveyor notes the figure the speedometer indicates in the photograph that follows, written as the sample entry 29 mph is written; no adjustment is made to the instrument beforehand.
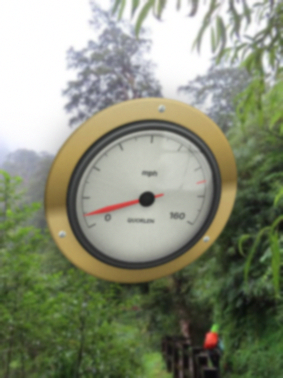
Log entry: 10 mph
